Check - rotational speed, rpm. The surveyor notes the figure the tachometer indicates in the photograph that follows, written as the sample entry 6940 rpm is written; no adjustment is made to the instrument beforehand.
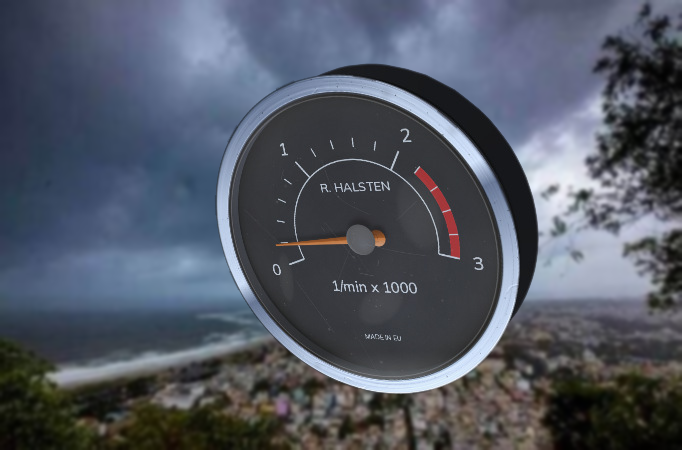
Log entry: 200 rpm
